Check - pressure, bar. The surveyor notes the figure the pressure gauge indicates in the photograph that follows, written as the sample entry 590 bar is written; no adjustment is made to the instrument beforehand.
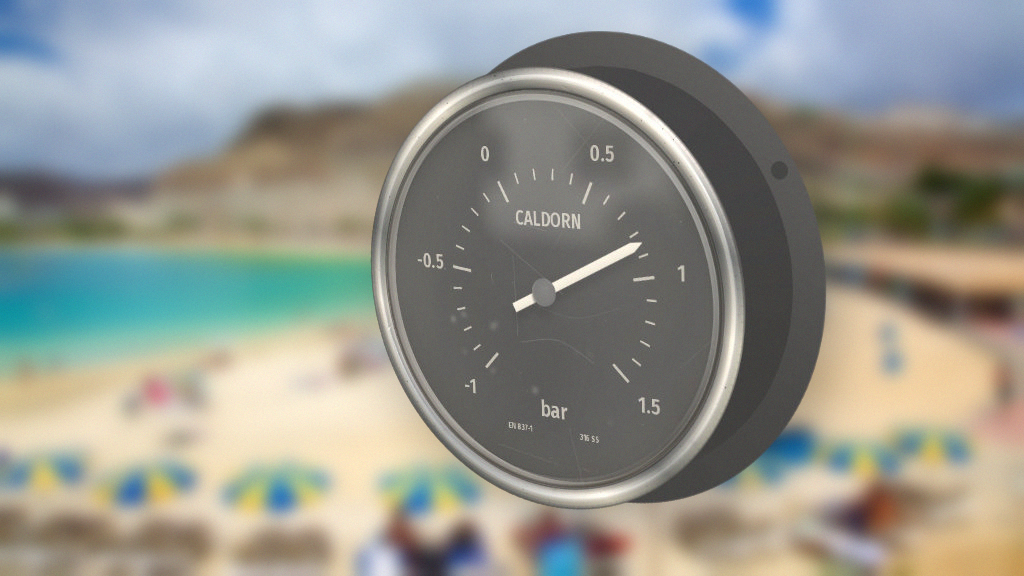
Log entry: 0.85 bar
